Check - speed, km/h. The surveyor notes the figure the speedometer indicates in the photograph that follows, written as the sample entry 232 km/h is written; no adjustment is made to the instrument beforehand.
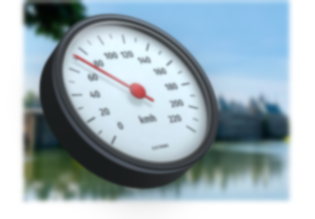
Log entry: 70 km/h
